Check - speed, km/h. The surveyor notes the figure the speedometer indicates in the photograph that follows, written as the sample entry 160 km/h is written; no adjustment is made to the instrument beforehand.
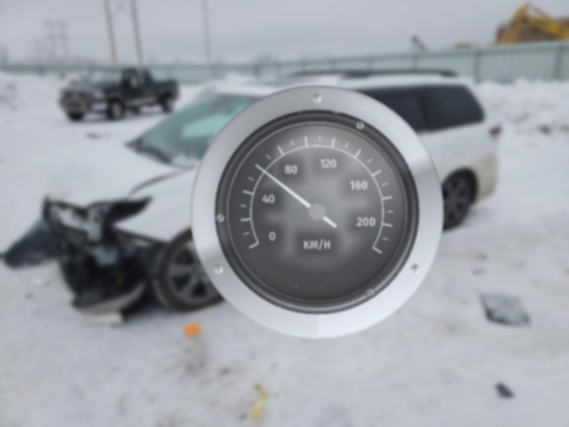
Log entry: 60 km/h
